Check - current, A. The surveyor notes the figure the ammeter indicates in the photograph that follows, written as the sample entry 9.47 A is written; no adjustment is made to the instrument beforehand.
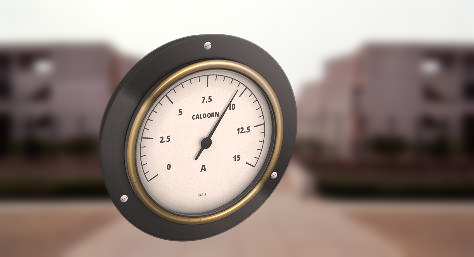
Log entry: 9.5 A
